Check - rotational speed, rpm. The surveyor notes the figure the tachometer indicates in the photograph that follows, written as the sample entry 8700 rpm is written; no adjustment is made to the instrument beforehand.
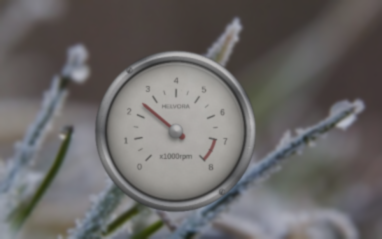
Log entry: 2500 rpm
